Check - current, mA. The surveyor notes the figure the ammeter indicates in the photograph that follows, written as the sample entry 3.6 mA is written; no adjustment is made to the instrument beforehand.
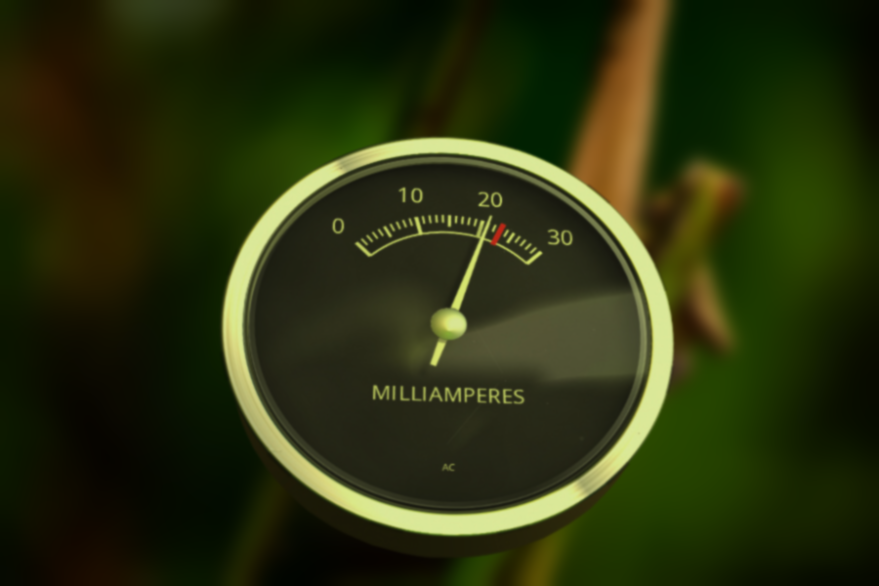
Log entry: 21 mA
